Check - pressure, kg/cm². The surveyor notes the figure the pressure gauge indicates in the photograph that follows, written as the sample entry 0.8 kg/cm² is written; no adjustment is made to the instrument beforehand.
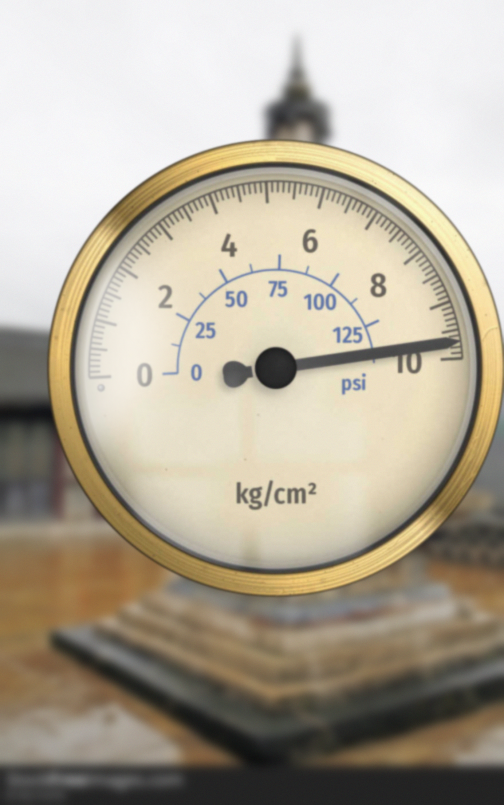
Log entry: 9.7 kg/cm²
